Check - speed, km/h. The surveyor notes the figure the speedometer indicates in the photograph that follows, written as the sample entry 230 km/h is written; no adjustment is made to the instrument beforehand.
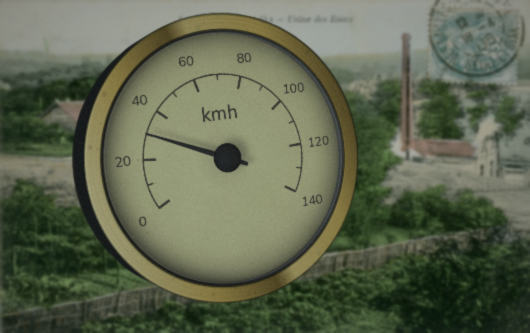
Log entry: 30 km/h
